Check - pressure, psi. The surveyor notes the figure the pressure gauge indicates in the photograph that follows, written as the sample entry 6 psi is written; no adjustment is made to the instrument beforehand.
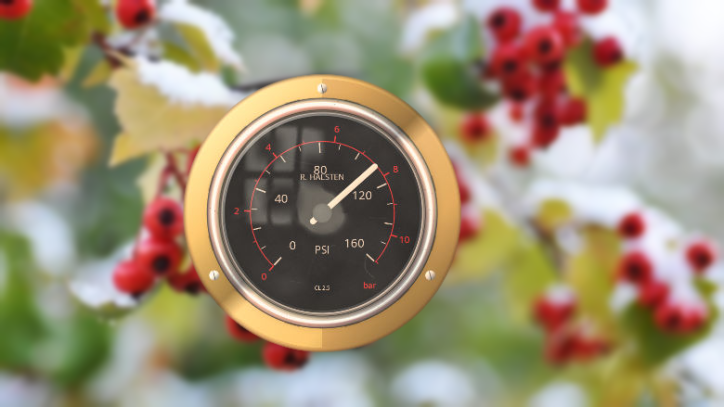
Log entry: 110 psi
